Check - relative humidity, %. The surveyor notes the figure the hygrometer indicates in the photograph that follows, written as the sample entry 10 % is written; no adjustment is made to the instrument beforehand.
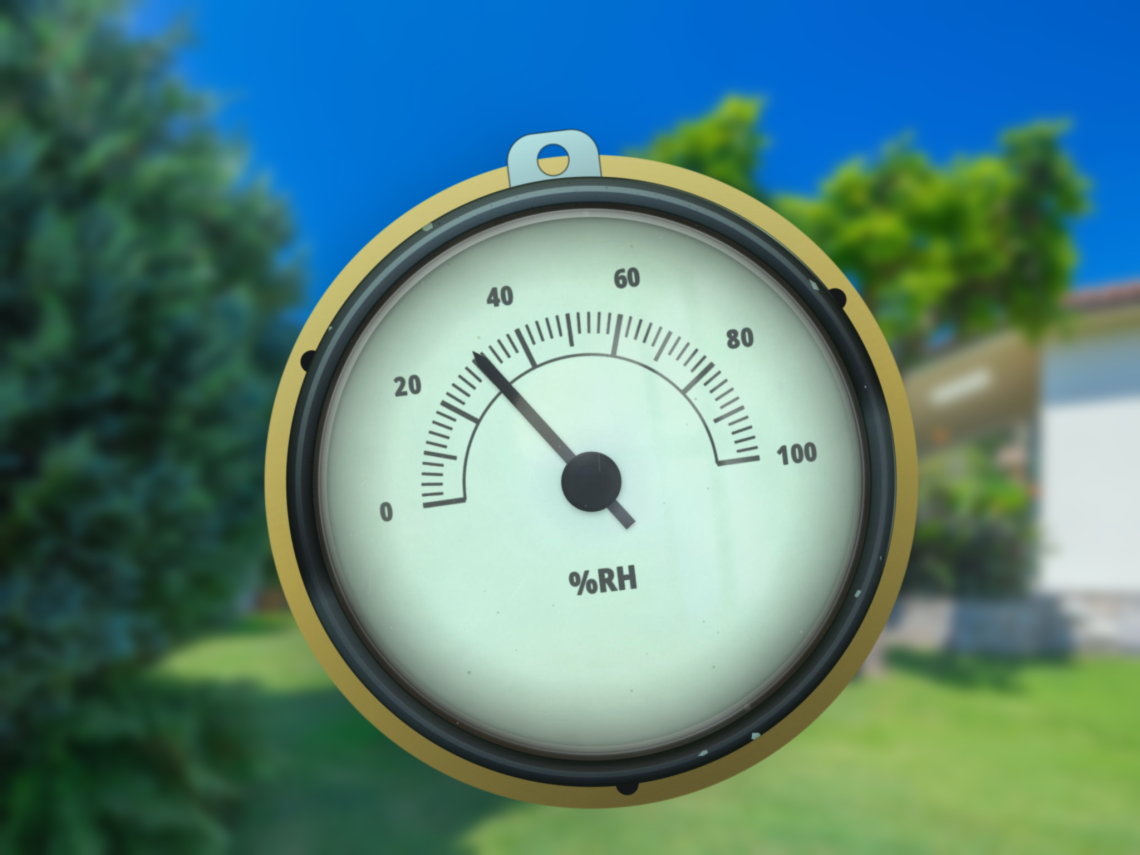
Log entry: 31 %
